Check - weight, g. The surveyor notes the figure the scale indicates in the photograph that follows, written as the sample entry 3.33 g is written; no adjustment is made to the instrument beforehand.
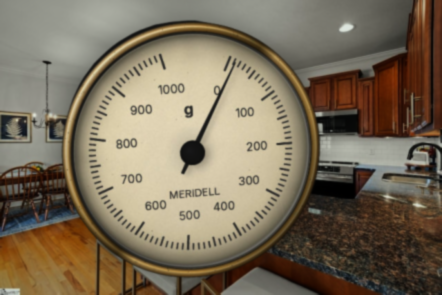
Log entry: 10 g
